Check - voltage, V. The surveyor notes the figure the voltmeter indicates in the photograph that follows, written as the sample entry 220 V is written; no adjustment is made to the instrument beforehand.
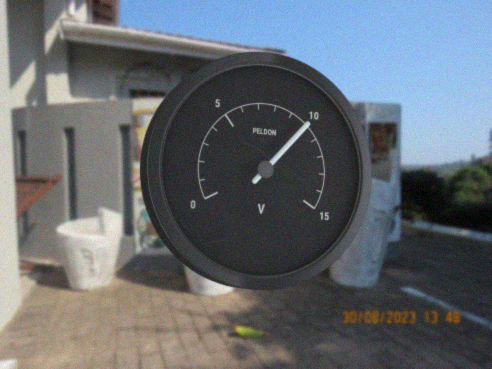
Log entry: 10 V
